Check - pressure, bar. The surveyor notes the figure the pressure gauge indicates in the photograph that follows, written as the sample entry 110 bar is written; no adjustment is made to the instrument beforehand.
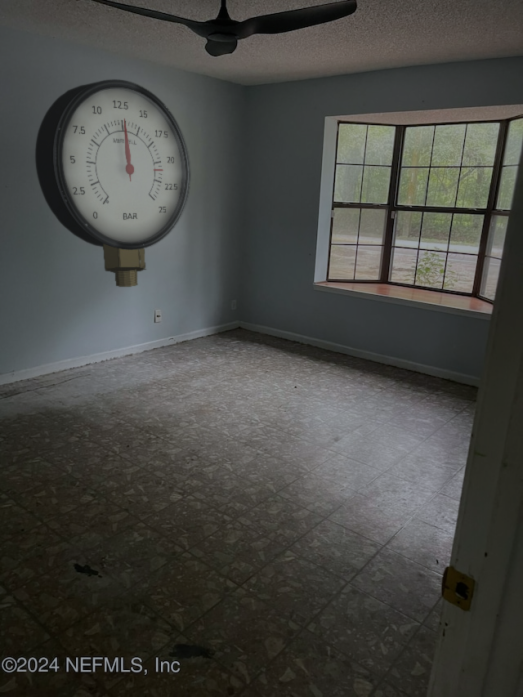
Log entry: 12.5 bar
